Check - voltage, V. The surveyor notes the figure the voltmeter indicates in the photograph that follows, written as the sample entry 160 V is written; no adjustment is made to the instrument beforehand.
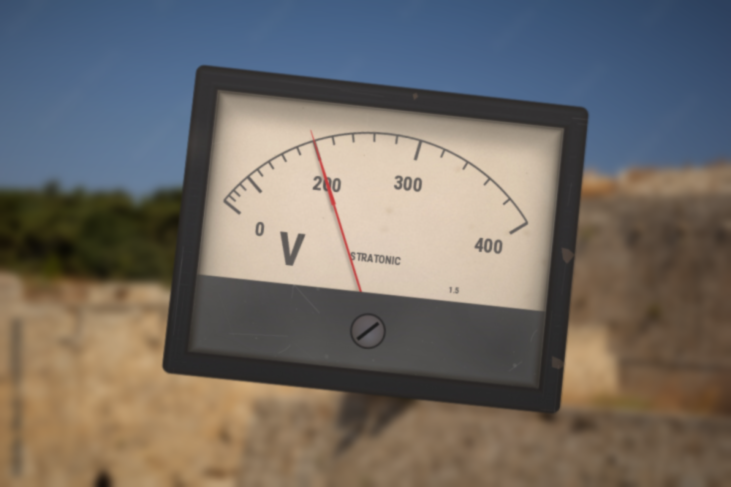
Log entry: 200 V
